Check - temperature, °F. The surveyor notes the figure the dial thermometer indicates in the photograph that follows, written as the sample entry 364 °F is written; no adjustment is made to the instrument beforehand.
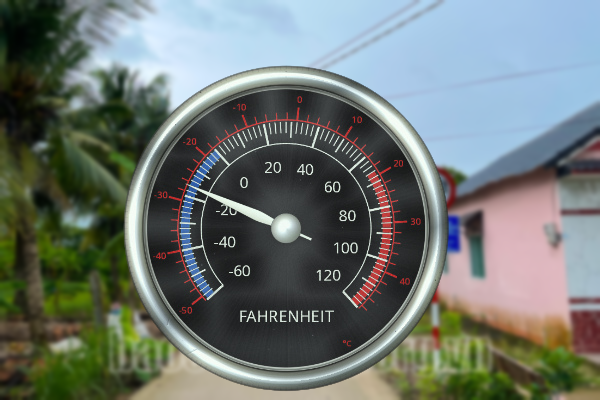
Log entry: -16 °F
